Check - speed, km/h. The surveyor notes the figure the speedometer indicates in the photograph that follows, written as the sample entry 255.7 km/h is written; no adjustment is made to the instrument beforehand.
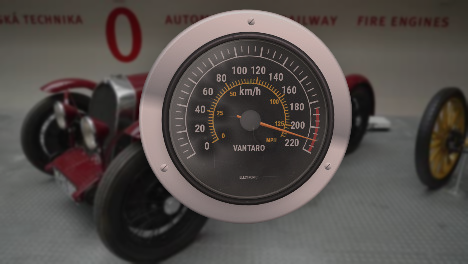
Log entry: 210 km/h
